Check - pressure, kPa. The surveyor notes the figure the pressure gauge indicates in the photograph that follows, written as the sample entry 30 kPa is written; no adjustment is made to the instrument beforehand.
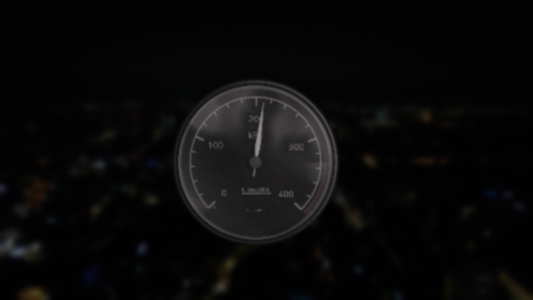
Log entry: 210 kPa
